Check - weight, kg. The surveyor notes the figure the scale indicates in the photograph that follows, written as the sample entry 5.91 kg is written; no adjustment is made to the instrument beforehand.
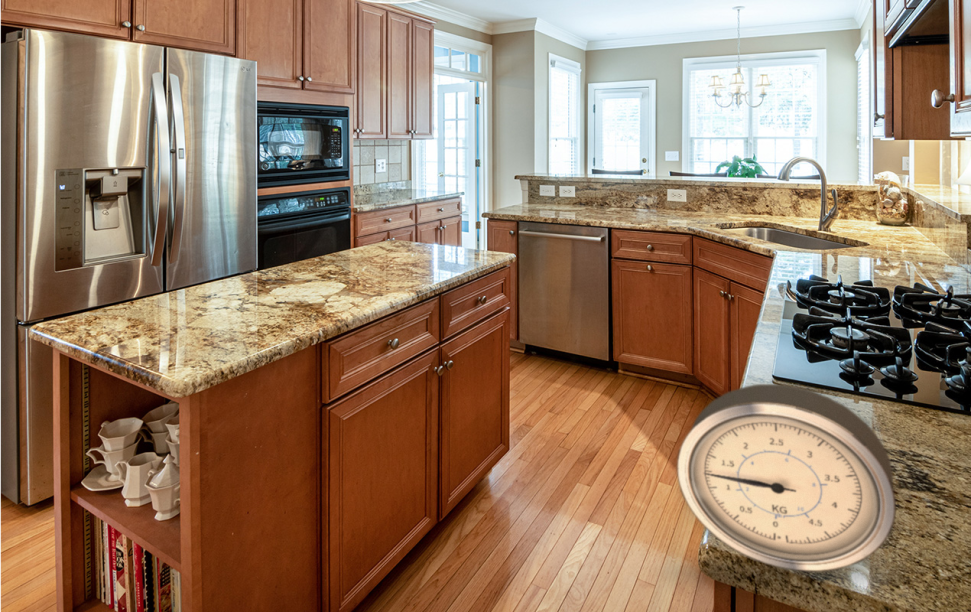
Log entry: 1.25 kg
